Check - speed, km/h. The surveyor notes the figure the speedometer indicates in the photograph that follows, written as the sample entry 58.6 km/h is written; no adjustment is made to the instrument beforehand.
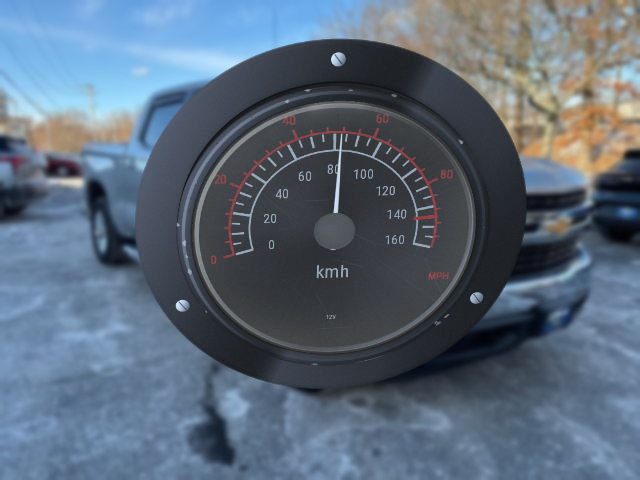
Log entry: 82.5 km/h
